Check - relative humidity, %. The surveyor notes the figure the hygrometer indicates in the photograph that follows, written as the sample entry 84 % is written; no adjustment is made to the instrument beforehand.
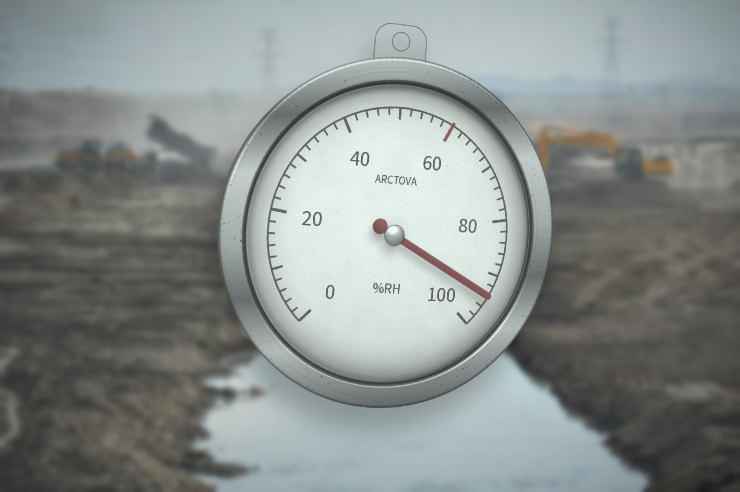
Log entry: 94 %
